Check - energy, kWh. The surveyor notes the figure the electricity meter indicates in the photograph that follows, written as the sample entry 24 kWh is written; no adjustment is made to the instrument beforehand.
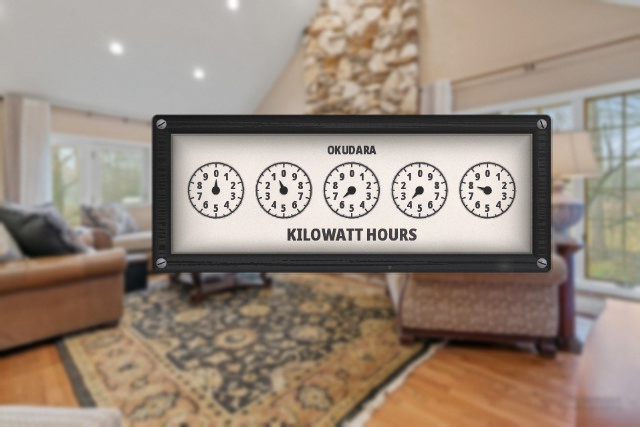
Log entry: 638 kWh
